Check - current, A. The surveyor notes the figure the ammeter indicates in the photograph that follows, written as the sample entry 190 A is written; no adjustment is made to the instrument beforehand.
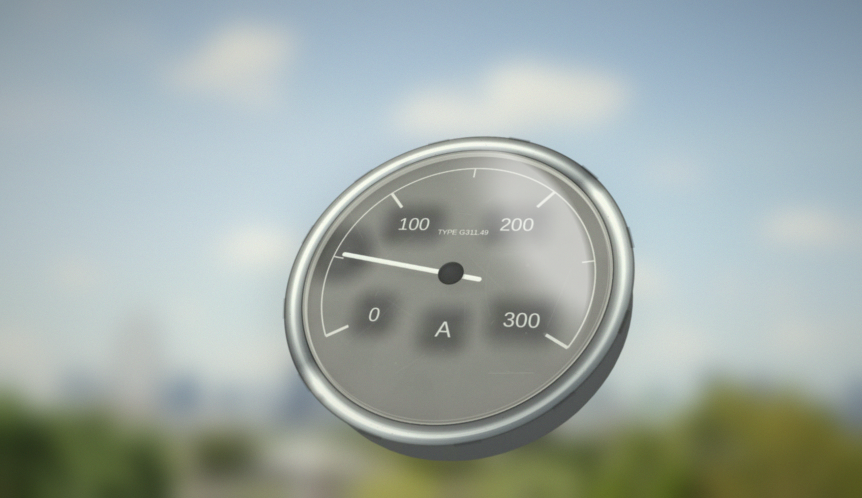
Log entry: 50 A
